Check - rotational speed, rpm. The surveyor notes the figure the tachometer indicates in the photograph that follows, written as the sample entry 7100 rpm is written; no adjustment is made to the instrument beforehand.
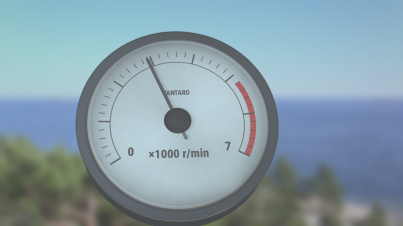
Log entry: 2900 rpm
